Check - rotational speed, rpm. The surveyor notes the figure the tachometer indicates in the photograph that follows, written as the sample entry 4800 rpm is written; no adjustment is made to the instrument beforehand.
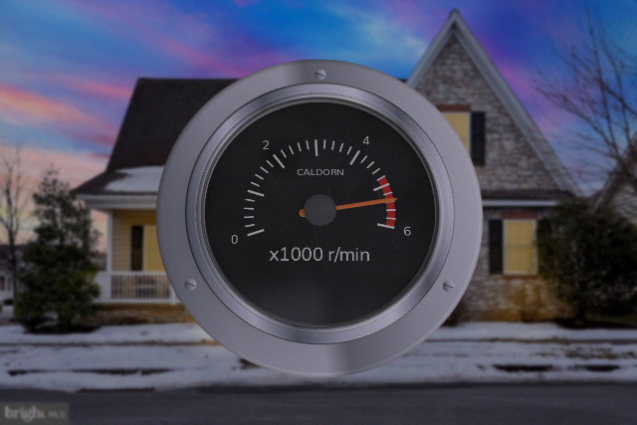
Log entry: 5400 rpm
